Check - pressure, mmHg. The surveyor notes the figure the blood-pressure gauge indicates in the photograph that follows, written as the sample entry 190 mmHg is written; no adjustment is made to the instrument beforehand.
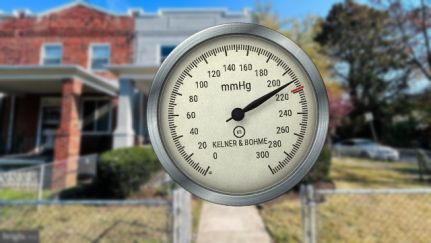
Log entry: 210 mmHg
